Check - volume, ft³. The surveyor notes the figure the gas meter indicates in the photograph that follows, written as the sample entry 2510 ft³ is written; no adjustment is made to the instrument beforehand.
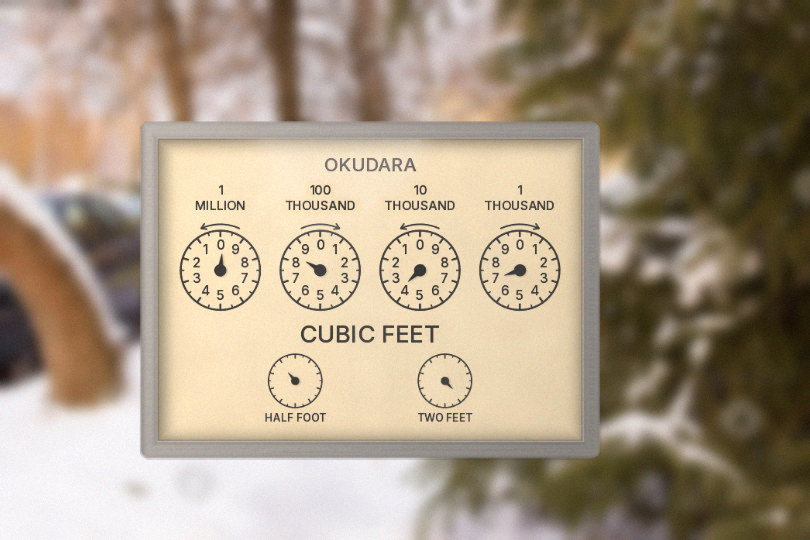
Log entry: 983700 ft³
